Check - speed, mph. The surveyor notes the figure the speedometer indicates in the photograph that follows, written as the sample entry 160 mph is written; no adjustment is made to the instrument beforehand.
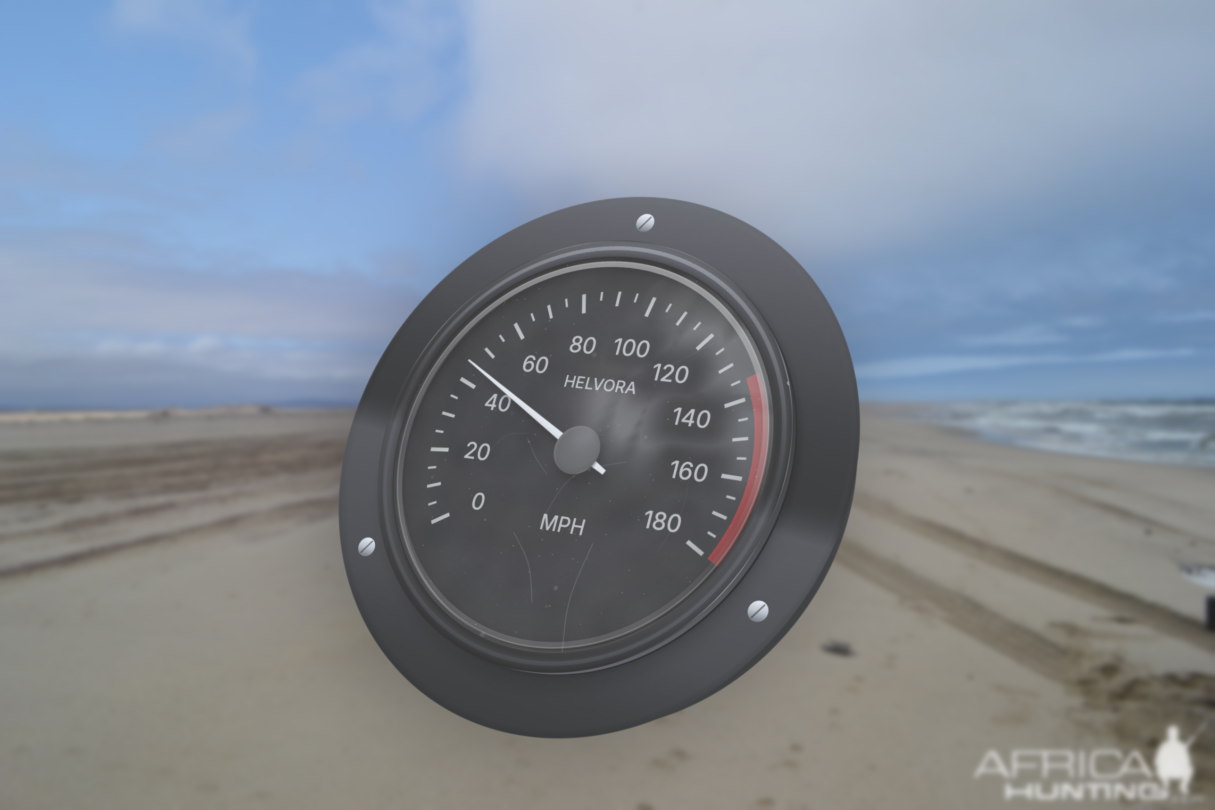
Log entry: 45 mph
